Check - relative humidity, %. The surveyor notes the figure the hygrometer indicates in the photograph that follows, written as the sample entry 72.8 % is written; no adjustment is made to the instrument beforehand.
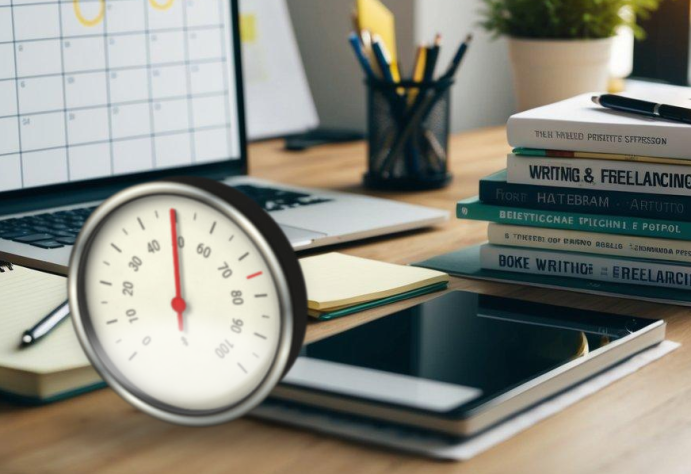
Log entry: 50 %
